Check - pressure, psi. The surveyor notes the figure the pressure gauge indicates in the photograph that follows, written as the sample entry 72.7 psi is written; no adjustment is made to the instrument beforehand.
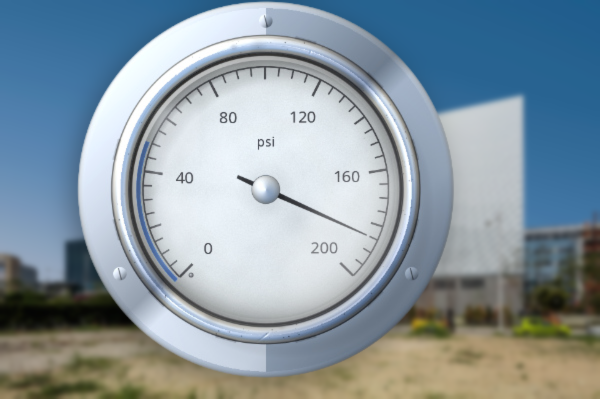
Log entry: 185 psi
